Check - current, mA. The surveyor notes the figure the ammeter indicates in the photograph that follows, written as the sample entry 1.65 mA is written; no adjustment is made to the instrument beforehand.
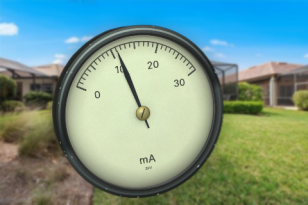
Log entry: 11 mA
